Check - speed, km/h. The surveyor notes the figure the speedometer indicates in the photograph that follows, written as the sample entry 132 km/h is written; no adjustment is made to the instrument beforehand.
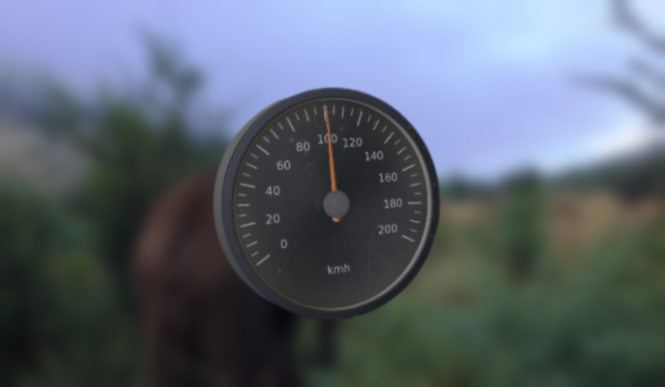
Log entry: 100 km/h
